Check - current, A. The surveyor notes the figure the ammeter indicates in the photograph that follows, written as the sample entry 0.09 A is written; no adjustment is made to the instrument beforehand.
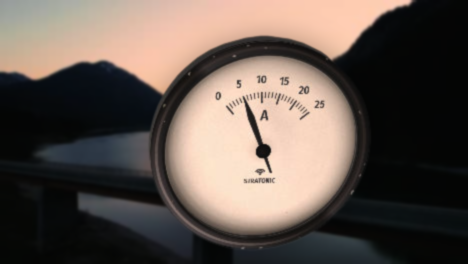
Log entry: 5 A
